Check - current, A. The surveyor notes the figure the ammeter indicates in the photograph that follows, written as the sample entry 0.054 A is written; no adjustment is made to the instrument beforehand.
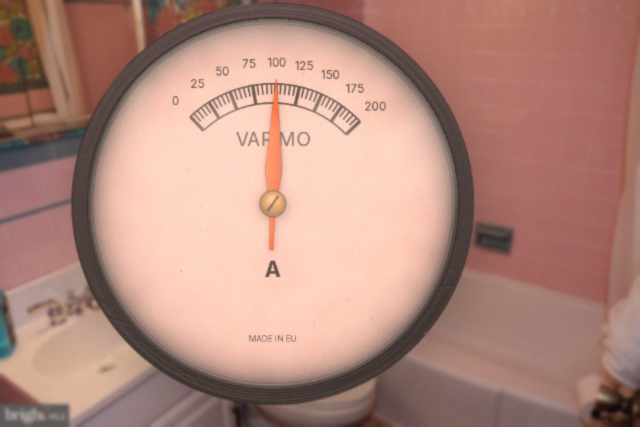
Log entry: 100 A
